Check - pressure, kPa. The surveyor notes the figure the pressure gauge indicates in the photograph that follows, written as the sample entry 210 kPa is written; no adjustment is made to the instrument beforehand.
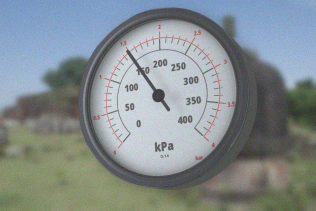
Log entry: 150 kPa
